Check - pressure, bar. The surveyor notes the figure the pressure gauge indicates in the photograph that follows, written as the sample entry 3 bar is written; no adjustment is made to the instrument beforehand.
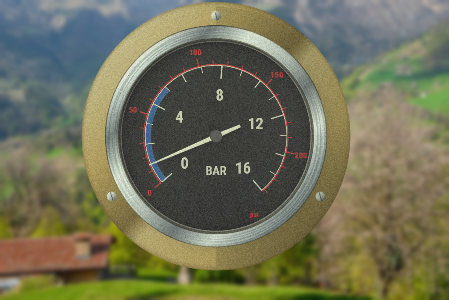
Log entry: 1 bar
